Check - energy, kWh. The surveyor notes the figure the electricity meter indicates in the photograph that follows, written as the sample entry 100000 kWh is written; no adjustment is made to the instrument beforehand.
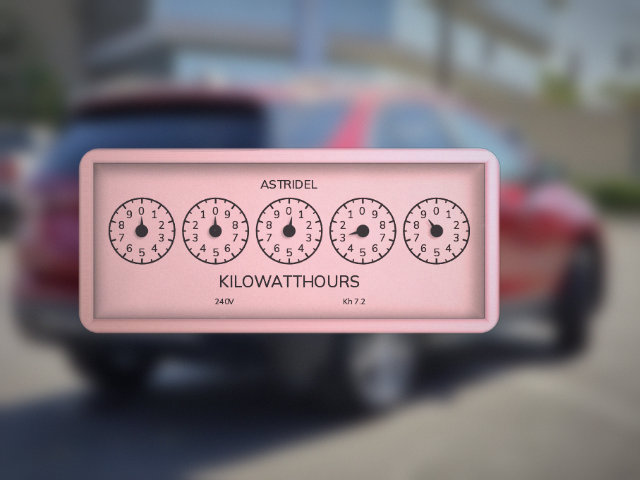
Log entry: 29 kWh
